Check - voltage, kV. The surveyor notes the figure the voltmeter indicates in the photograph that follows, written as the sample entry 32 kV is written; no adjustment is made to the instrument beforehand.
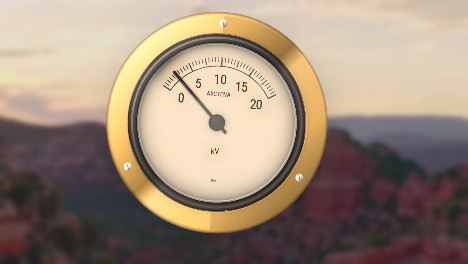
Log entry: 2.5 kV
